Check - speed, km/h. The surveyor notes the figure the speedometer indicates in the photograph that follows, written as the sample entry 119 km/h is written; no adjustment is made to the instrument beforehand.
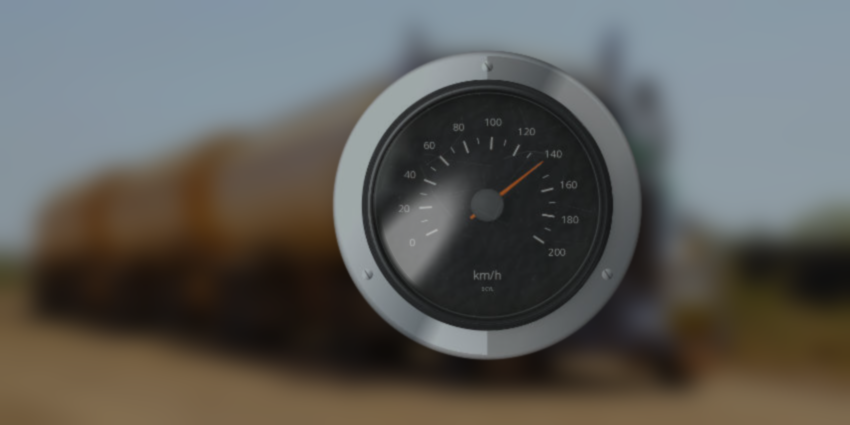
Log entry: 140 km/h
